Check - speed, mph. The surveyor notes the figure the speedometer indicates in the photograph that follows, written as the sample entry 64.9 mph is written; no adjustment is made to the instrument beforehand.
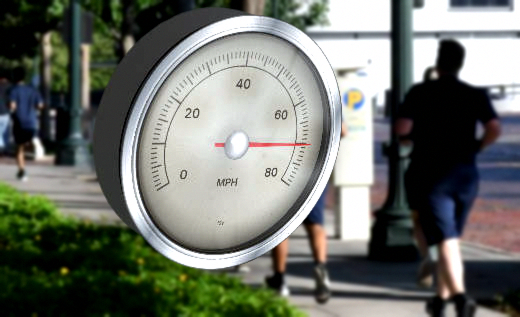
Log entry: 70 mph
